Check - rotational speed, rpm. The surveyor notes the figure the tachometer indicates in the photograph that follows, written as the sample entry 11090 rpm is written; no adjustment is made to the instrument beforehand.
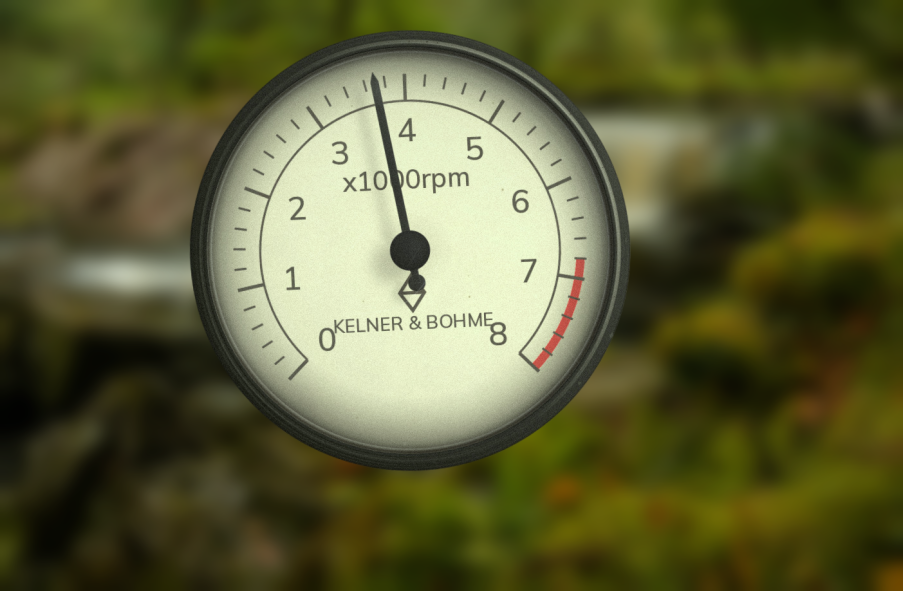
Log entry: 3700 rpm
